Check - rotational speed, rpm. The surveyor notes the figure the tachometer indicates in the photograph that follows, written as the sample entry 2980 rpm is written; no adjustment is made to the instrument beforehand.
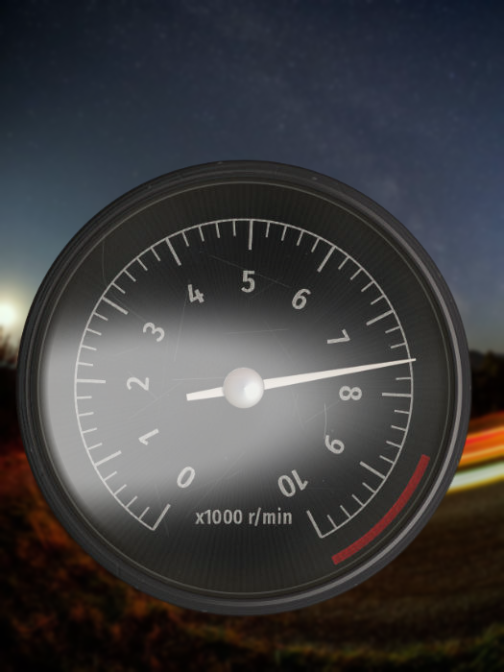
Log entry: 7600 rpm
